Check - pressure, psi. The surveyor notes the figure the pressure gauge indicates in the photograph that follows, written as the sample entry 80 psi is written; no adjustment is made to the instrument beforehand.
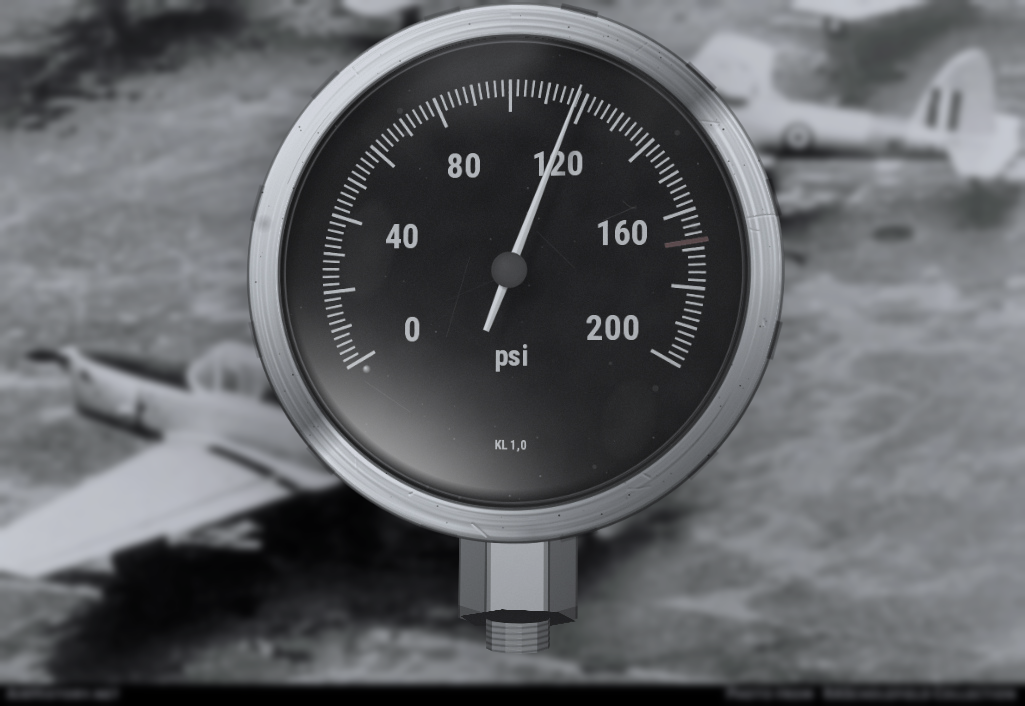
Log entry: 118 psi
